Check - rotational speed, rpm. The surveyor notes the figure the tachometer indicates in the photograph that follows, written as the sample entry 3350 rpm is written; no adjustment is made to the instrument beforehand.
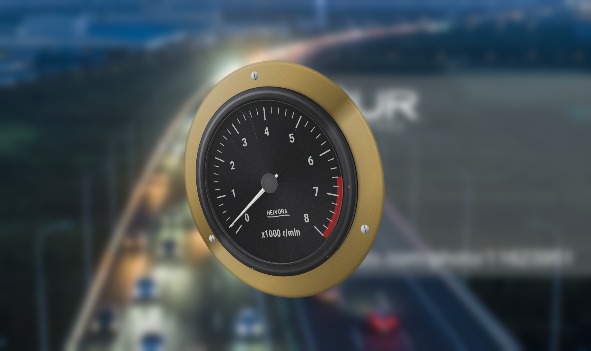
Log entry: 200 rpm
